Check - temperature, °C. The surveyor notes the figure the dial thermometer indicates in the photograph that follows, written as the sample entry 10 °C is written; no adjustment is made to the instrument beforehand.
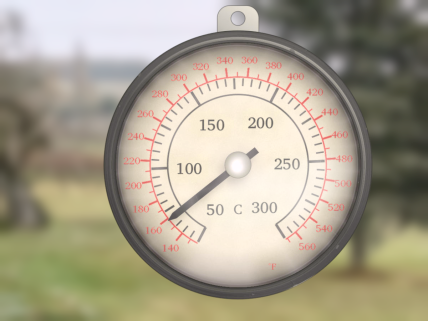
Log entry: 70 °C
